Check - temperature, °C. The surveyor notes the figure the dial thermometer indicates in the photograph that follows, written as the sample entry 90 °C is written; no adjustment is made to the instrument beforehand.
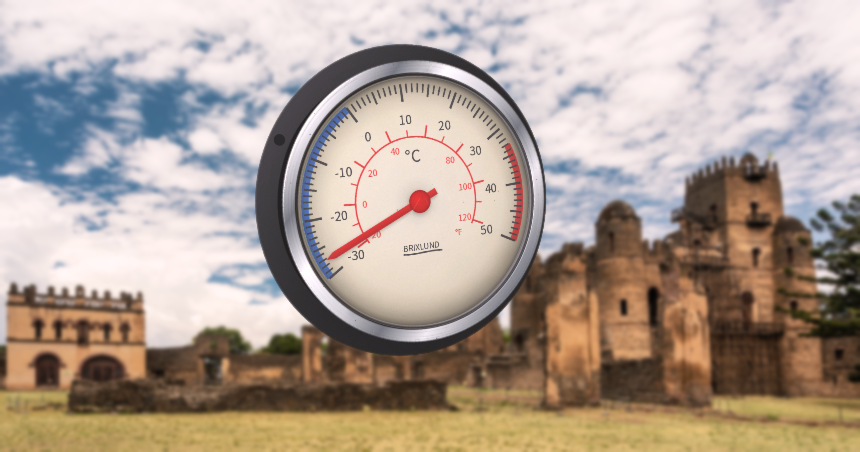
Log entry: -27 °C
